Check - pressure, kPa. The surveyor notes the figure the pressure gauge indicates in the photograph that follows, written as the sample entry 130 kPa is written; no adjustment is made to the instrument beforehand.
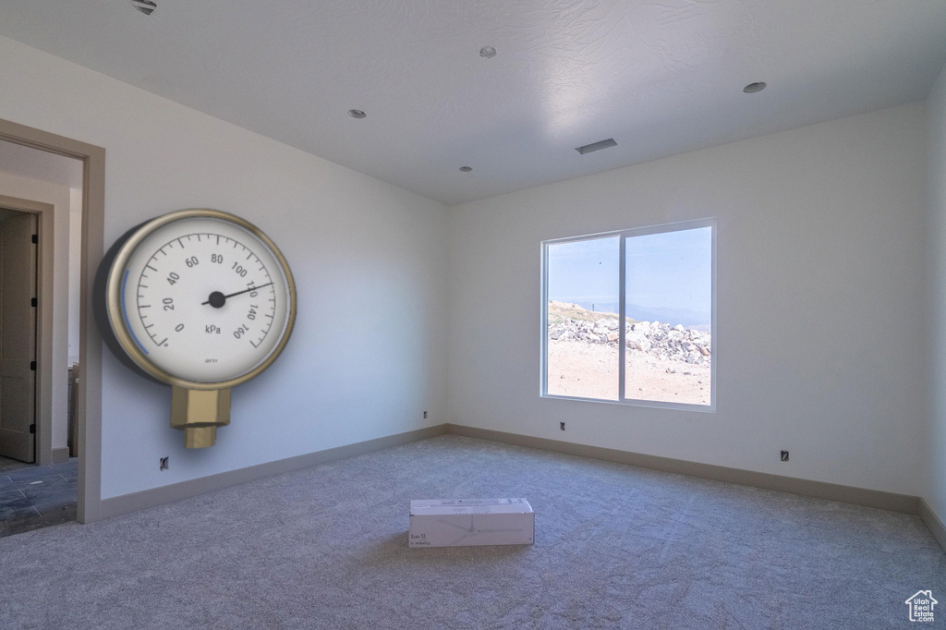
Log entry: 120 kPa
